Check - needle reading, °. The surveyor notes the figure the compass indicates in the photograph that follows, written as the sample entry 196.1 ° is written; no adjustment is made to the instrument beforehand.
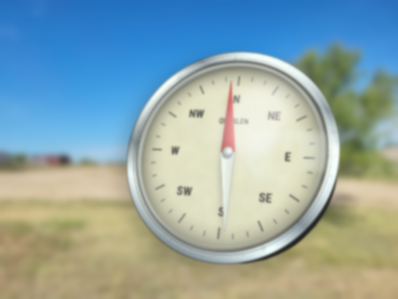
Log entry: 355 °
